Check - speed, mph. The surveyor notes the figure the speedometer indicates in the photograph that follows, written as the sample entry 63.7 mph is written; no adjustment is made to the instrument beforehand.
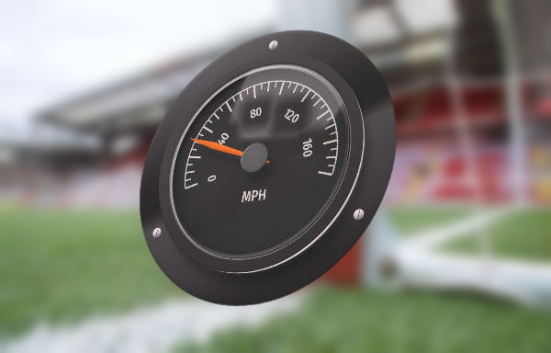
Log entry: 30 mph
